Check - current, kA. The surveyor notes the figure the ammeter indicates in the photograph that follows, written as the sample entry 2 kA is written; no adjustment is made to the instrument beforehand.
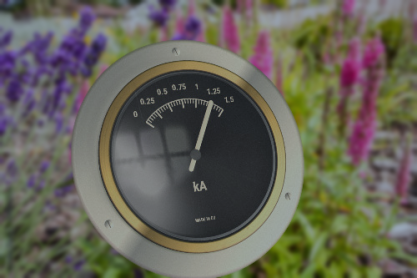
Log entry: 1.25 kA
